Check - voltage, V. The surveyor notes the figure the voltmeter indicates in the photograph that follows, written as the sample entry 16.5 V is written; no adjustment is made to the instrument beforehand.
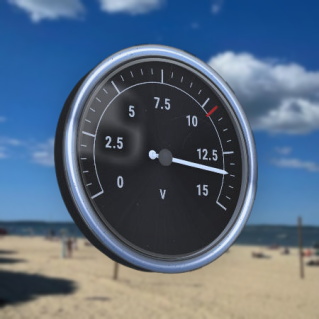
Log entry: 13.5 V
